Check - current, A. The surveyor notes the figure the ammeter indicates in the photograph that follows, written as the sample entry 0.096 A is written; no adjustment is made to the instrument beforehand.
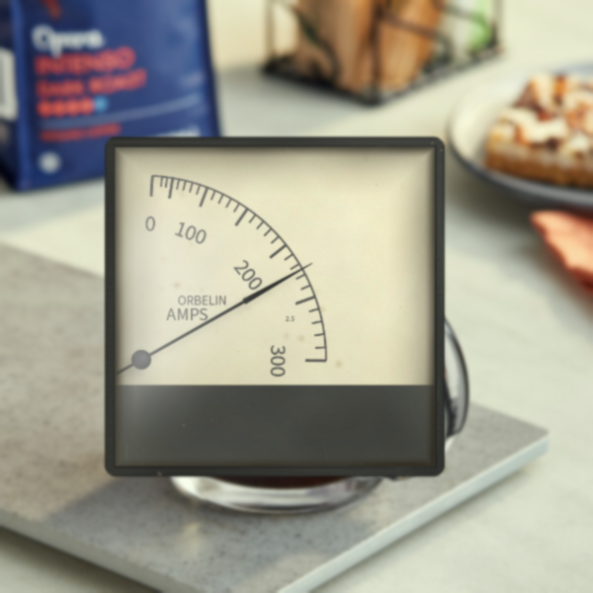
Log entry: 225 A
